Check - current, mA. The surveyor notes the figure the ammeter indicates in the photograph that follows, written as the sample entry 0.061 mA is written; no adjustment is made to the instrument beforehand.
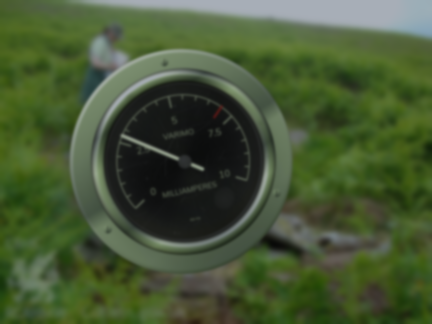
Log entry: 2.75 mA
